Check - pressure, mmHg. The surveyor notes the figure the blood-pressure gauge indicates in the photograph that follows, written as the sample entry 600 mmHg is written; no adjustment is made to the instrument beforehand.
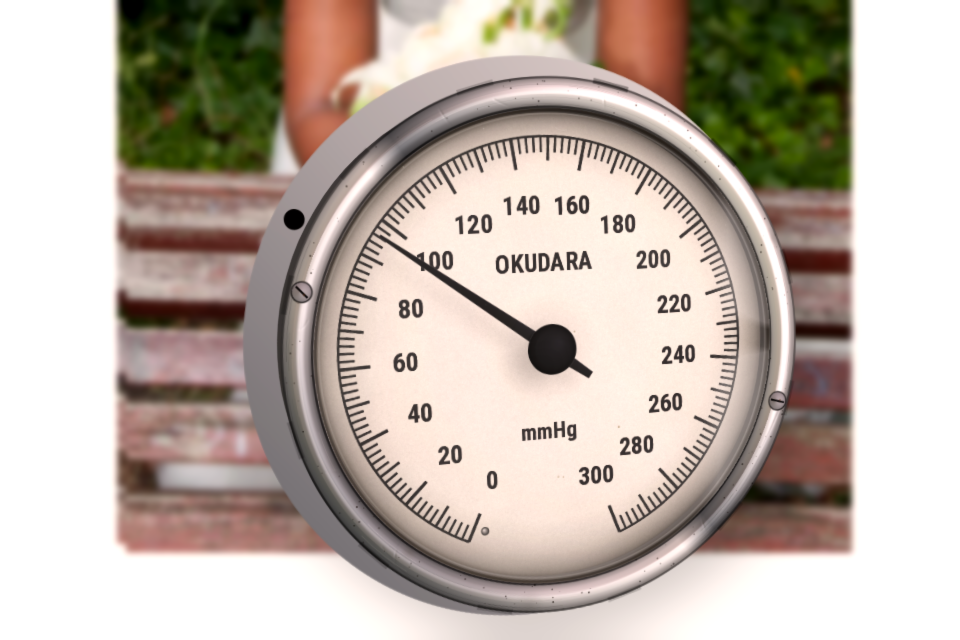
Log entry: 96 mmHg
